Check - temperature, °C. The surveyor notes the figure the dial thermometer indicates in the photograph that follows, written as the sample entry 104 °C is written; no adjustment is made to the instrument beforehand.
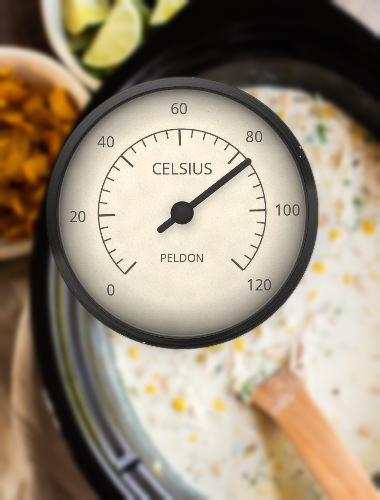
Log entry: 84 °C
